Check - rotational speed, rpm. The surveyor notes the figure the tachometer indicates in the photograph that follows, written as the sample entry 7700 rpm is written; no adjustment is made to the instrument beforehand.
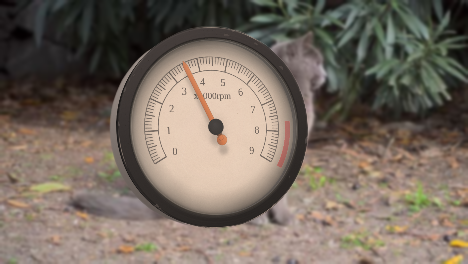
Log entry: 3500 rpm
